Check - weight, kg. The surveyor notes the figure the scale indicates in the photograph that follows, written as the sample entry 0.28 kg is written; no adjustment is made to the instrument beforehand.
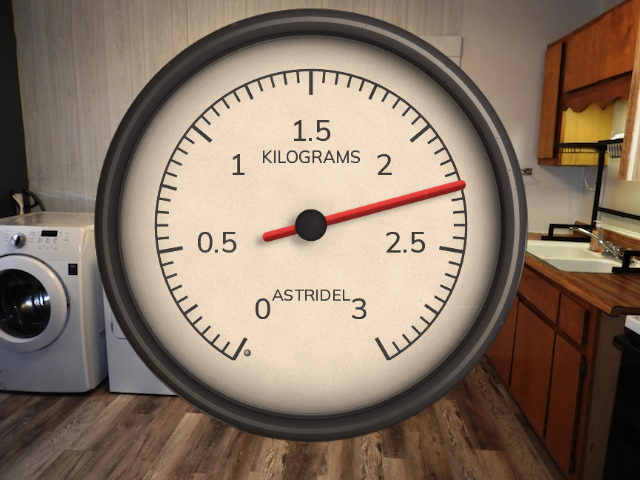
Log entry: 2.25 kg
